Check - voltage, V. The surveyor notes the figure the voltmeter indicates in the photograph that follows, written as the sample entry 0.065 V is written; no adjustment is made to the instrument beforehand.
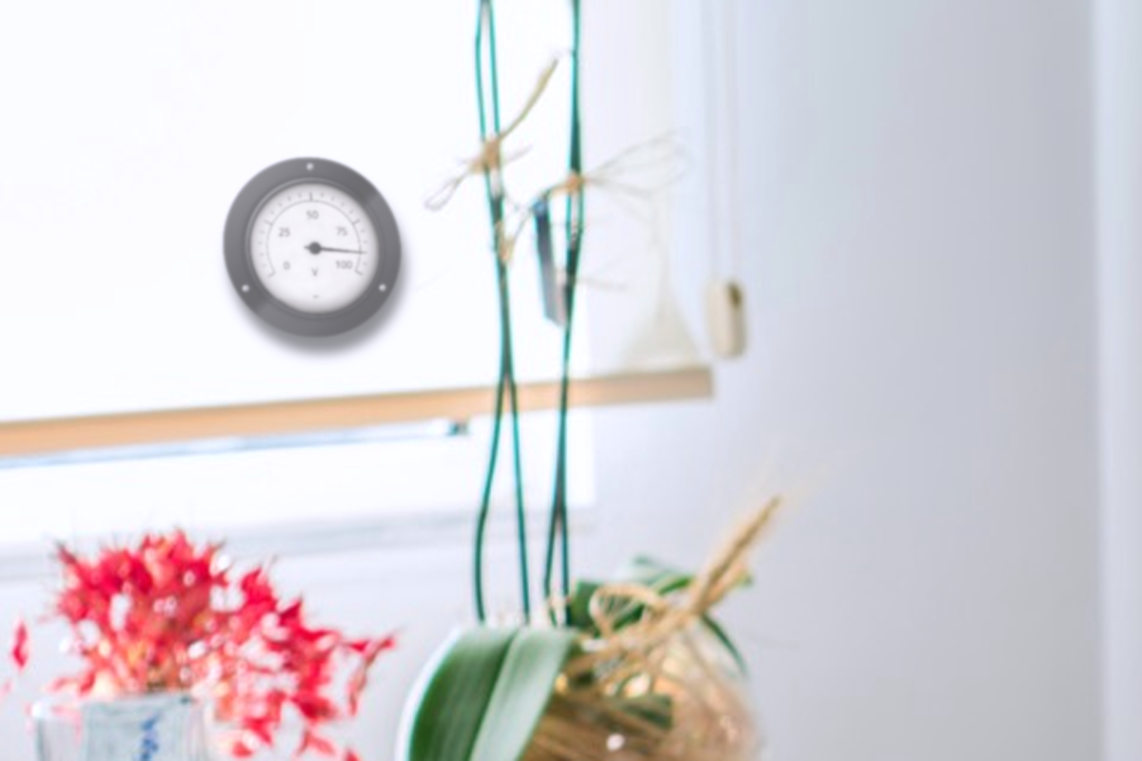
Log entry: 90 V
